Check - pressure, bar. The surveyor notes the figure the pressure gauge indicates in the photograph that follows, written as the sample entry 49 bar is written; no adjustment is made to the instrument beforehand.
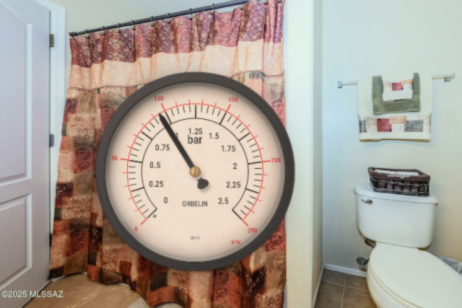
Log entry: 0.95 bar
